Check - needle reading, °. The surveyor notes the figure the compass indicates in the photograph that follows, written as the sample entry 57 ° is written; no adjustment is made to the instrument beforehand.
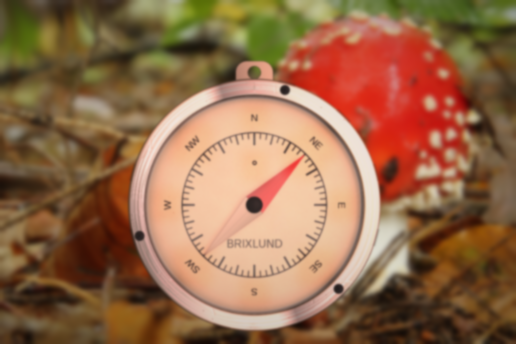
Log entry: 45 °
